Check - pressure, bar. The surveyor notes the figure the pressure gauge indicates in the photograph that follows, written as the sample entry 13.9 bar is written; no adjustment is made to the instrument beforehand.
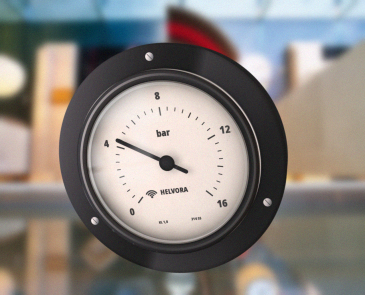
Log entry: 4.5 bar
